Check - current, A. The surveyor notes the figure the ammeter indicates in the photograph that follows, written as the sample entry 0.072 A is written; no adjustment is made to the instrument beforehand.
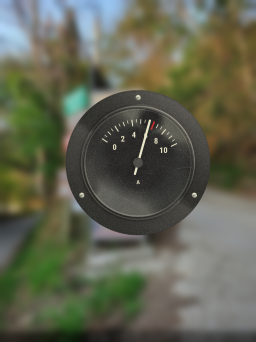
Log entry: 6 A
